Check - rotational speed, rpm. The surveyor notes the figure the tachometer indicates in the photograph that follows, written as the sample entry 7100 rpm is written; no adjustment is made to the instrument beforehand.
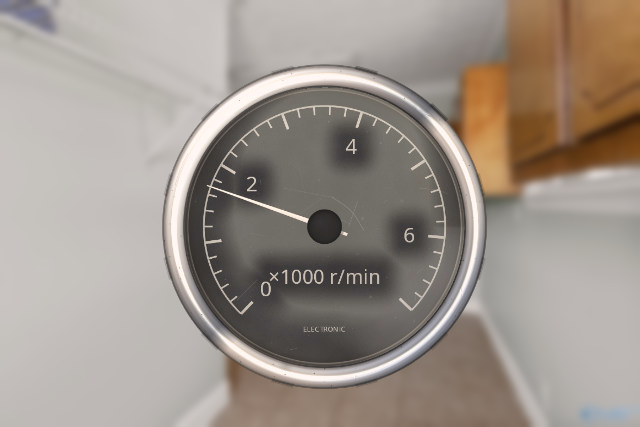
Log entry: 1700 rpm
